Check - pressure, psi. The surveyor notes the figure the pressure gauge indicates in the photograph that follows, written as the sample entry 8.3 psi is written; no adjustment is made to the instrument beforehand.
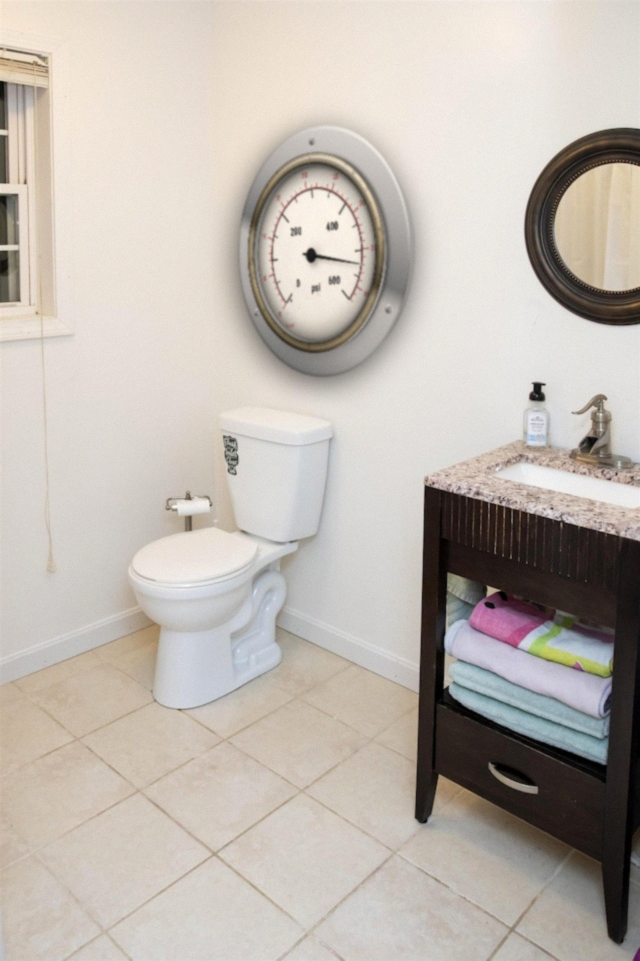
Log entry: 525 psi
